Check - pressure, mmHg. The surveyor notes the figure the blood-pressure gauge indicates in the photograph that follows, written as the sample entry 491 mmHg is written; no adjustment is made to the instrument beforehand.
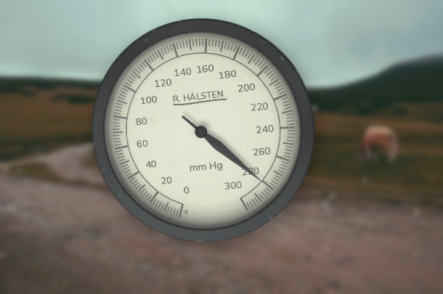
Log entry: 280 mmHg
